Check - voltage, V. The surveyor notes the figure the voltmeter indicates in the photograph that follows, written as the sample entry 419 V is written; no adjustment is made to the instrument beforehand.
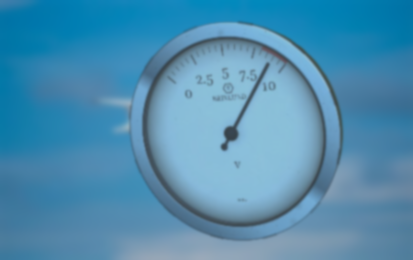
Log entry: 9 V
